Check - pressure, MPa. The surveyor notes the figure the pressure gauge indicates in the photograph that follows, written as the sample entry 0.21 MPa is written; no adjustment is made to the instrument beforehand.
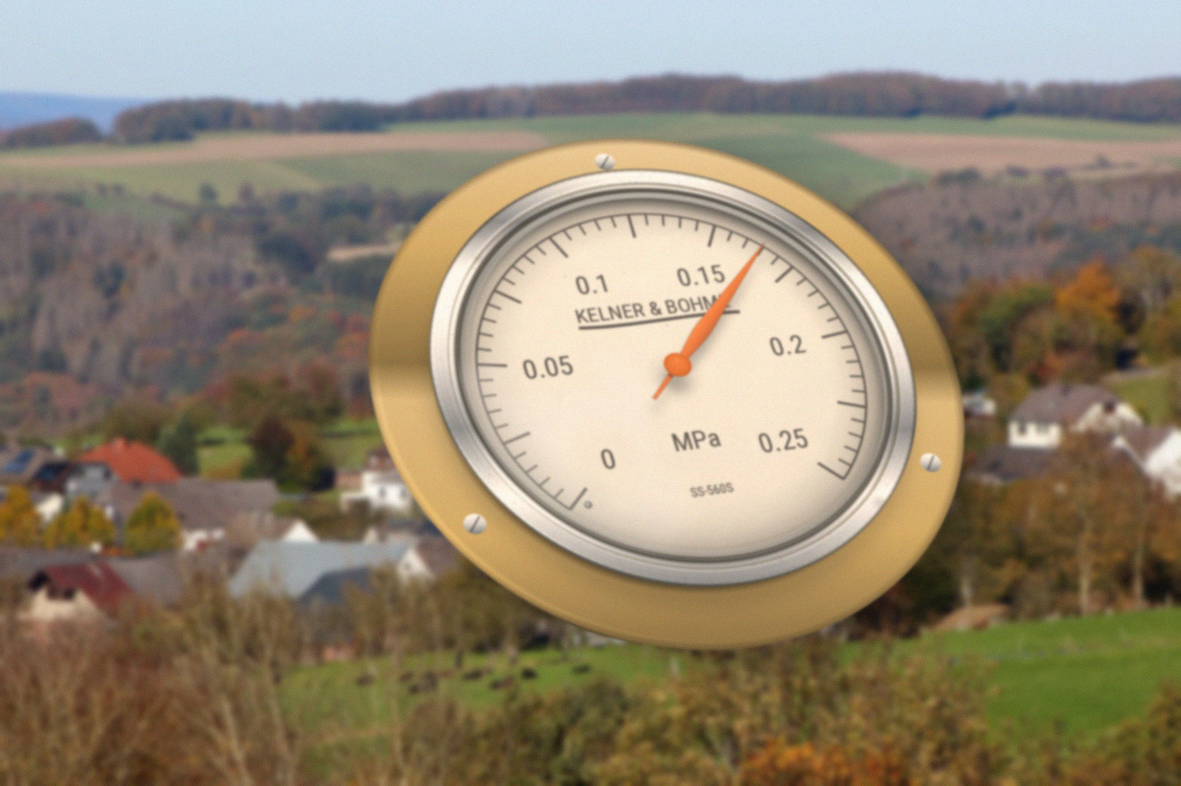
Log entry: 0.165 MPa
